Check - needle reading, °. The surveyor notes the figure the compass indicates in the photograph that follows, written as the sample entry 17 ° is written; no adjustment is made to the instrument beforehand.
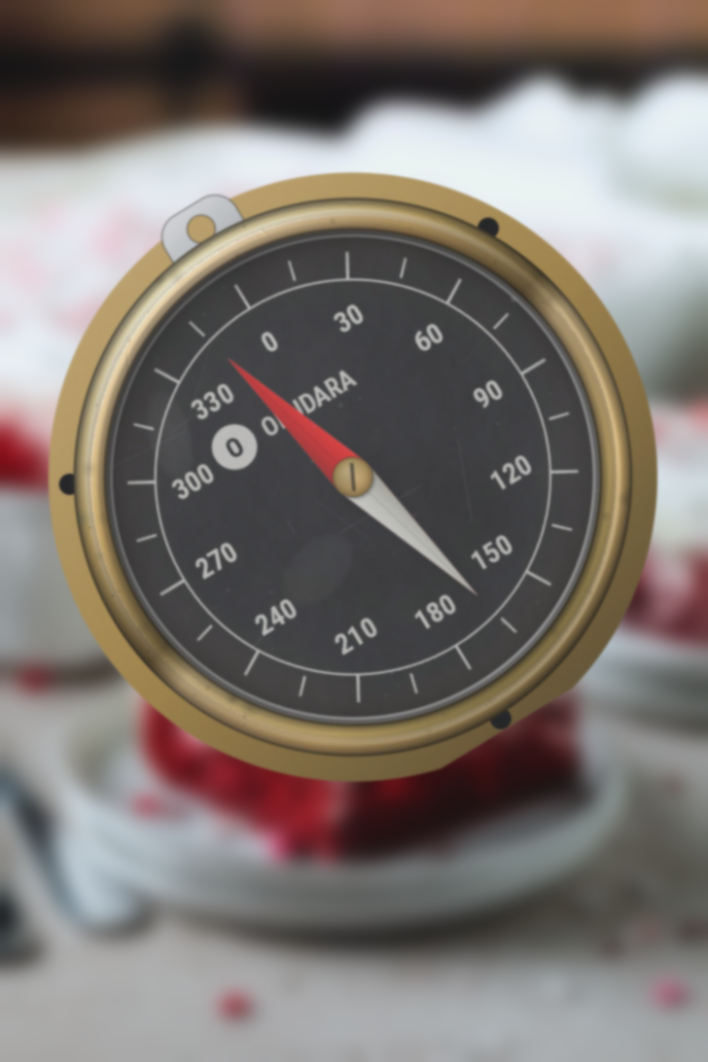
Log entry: 345 °
